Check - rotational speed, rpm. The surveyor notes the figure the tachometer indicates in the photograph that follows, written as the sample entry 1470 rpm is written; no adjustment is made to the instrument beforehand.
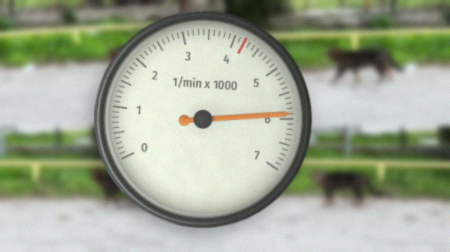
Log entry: 5900 rpm
